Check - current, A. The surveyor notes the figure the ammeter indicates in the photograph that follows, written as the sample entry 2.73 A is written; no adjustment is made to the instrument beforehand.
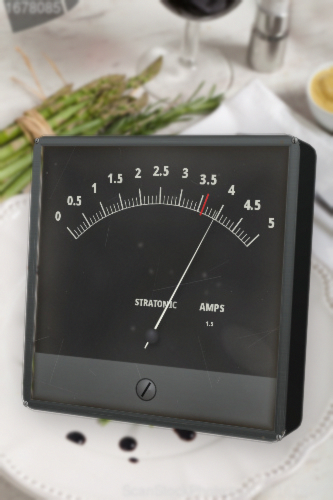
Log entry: 4 A
